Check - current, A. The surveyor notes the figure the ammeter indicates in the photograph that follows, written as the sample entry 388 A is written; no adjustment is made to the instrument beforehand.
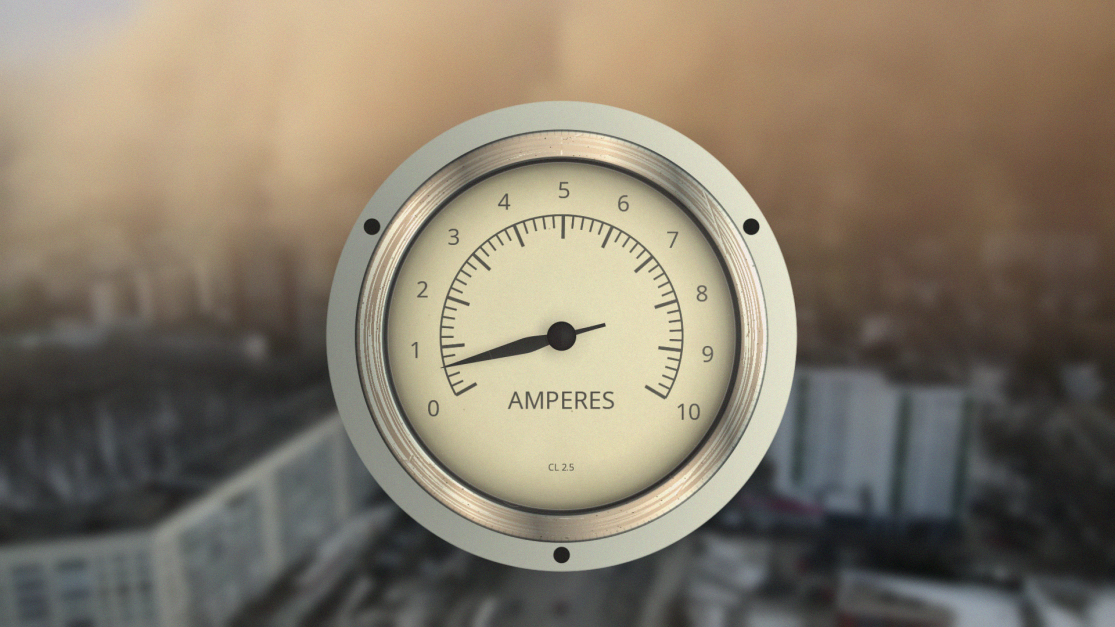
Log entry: 0.6 A
